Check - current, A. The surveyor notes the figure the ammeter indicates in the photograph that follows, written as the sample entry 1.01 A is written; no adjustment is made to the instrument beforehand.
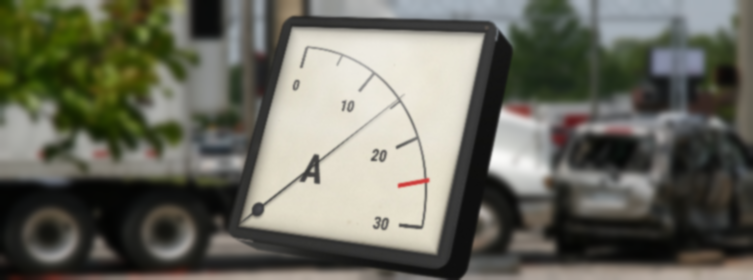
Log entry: 15 A
